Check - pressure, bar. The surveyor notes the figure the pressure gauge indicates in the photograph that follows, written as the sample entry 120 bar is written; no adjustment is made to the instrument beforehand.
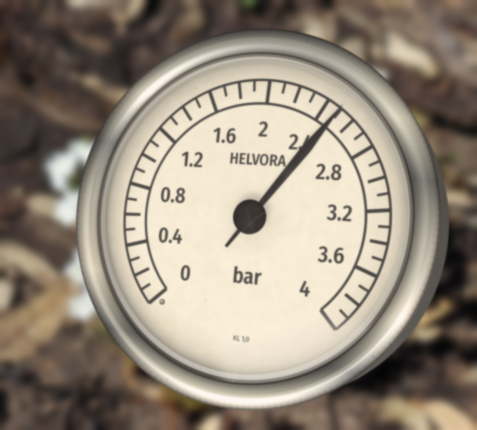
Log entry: 2.5 bar
